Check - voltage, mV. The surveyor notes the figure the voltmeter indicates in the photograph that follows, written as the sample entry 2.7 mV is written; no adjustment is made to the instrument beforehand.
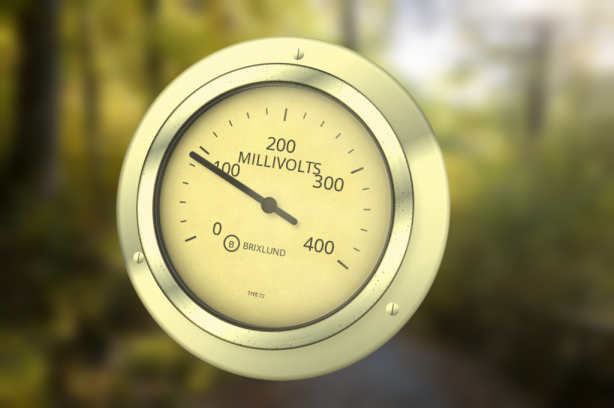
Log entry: 90 mV
